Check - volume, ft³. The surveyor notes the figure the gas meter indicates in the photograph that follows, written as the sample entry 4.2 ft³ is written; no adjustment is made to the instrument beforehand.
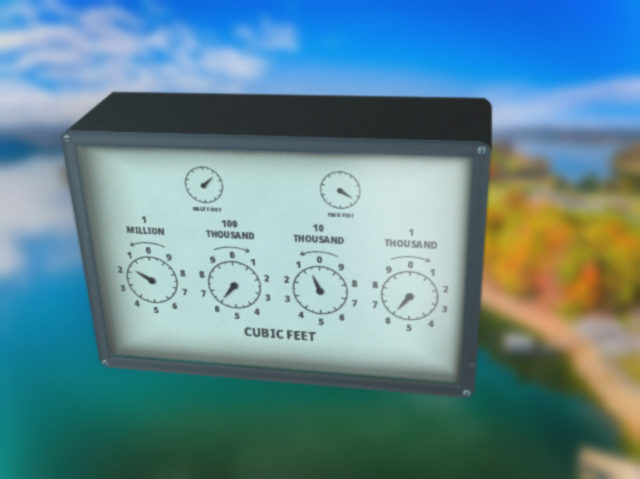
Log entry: 160600 ft³
